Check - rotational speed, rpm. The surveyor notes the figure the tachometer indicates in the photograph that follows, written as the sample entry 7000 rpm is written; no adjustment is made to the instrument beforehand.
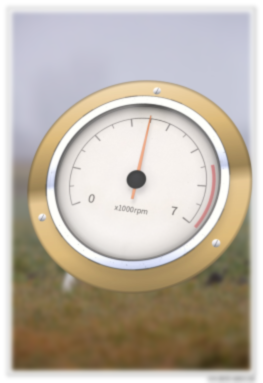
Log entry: 3500 rpm
